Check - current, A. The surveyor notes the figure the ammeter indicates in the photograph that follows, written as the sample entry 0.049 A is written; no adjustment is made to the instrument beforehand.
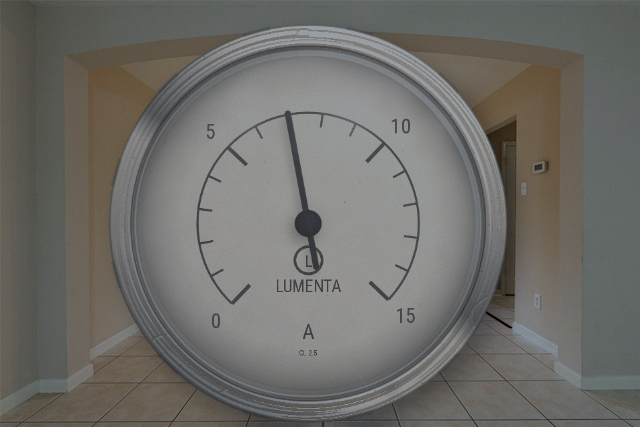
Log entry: 7 A
